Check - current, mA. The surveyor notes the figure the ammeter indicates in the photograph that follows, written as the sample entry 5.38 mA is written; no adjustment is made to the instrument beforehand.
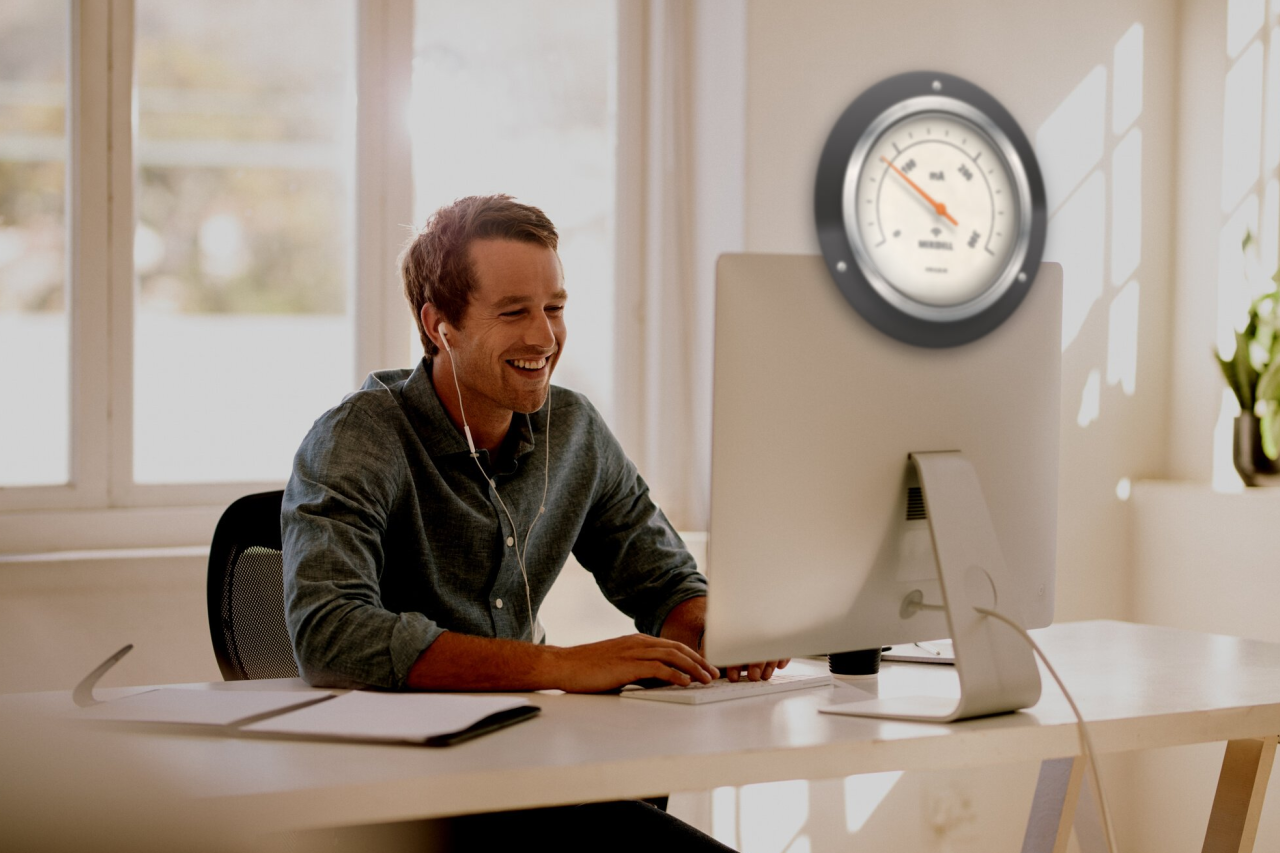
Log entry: 80 mA
